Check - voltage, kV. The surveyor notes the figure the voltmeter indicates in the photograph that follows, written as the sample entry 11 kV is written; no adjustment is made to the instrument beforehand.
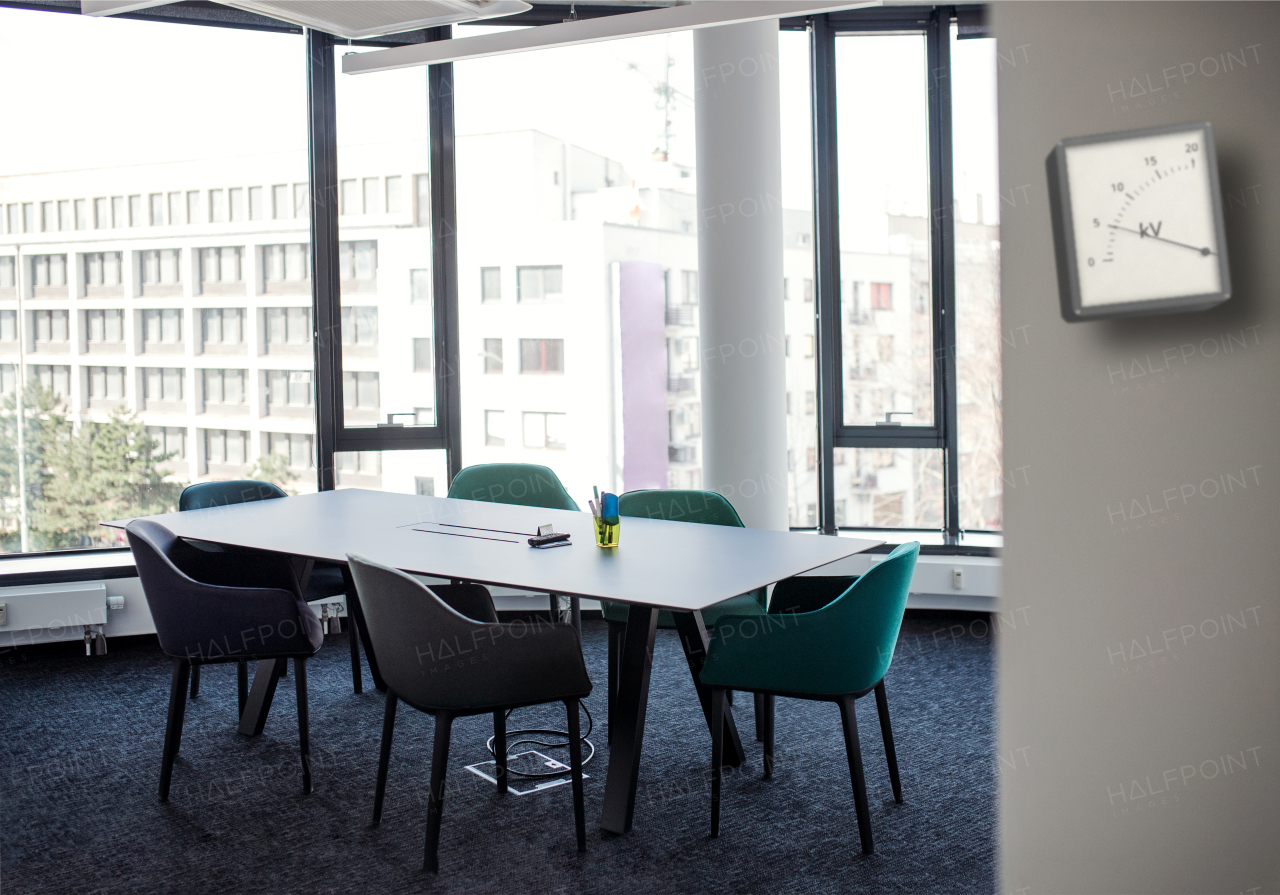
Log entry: 5 kV
